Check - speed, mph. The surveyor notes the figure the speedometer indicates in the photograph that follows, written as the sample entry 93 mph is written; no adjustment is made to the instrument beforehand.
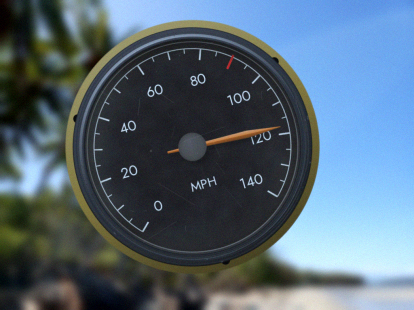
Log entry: 117.5 mph
